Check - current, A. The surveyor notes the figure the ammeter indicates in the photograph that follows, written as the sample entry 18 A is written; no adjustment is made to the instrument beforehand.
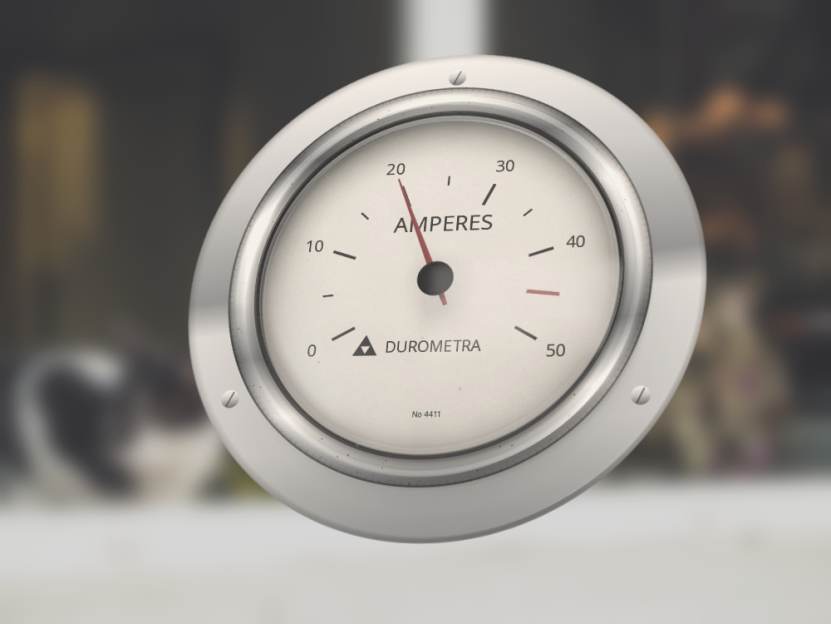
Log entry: 20 A
